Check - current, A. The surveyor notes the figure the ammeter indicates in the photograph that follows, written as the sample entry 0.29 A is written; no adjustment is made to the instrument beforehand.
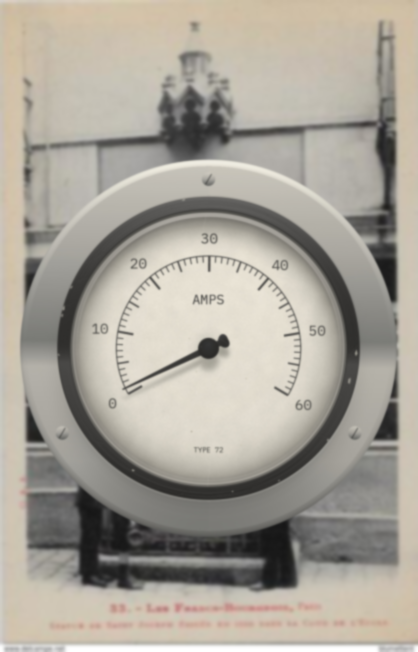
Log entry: 1 A
